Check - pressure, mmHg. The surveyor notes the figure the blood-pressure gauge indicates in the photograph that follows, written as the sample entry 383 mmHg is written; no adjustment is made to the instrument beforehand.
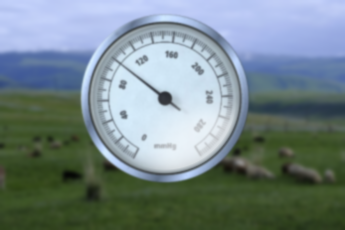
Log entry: 100 mmHg
